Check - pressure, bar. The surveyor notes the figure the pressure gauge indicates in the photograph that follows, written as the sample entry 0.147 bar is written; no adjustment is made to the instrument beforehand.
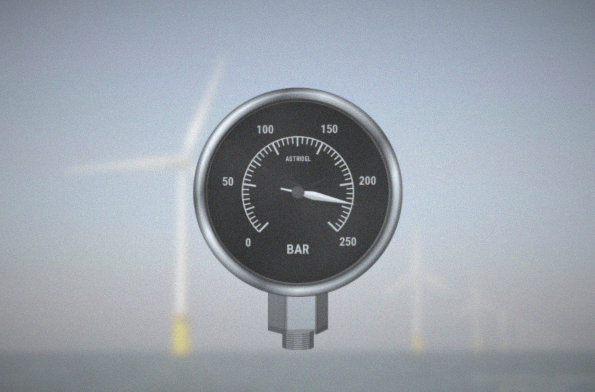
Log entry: 220 bar
